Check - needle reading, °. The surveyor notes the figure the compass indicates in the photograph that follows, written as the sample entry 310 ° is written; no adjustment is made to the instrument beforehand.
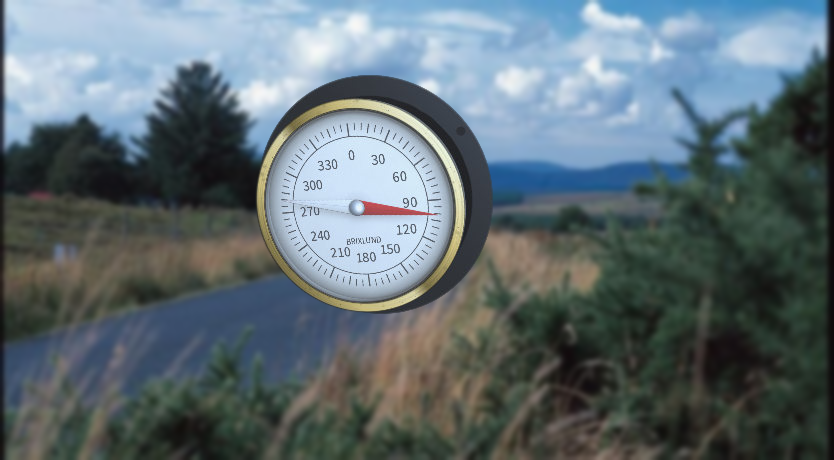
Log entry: 100 °
